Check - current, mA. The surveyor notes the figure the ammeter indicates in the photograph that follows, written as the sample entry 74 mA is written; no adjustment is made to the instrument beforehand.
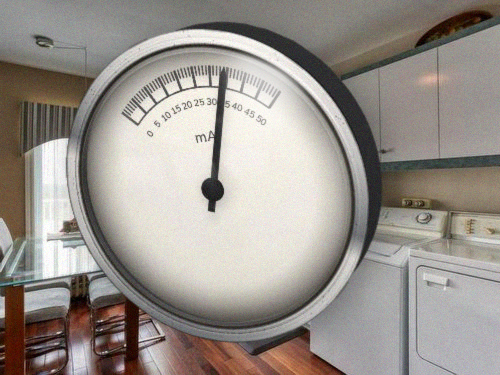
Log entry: 35 mA
